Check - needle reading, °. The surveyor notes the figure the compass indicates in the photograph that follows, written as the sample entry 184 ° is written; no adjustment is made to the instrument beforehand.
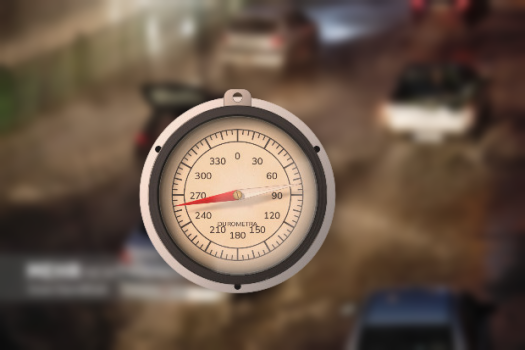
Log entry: 260 °
